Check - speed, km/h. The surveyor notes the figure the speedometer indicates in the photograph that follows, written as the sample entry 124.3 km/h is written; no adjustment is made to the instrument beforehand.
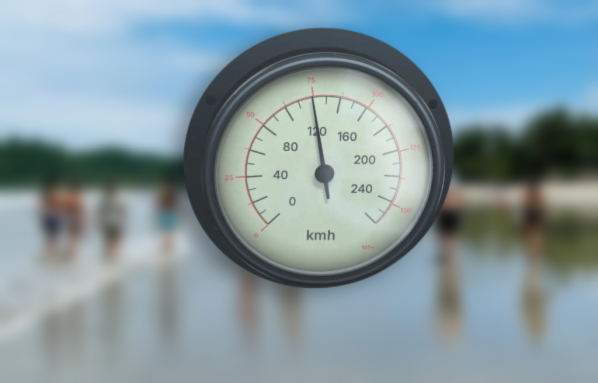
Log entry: 120 km/h
